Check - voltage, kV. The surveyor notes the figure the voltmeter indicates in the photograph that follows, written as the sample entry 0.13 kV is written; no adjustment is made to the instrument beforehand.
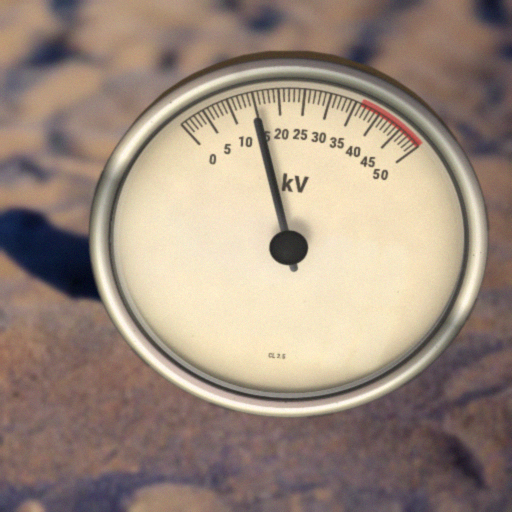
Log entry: 15 kV
